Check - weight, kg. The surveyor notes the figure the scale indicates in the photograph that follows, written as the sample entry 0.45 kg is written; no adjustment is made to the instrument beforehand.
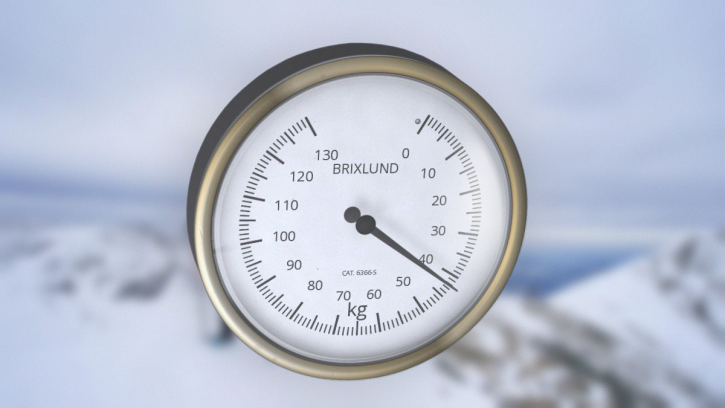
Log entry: 42 kg
